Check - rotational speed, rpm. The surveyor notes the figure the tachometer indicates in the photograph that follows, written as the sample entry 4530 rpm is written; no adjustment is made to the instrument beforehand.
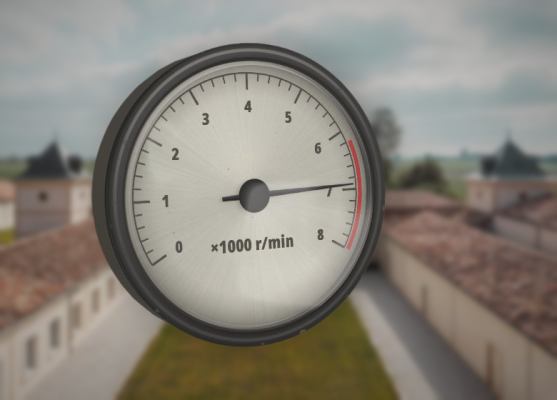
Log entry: 6900 rpm
